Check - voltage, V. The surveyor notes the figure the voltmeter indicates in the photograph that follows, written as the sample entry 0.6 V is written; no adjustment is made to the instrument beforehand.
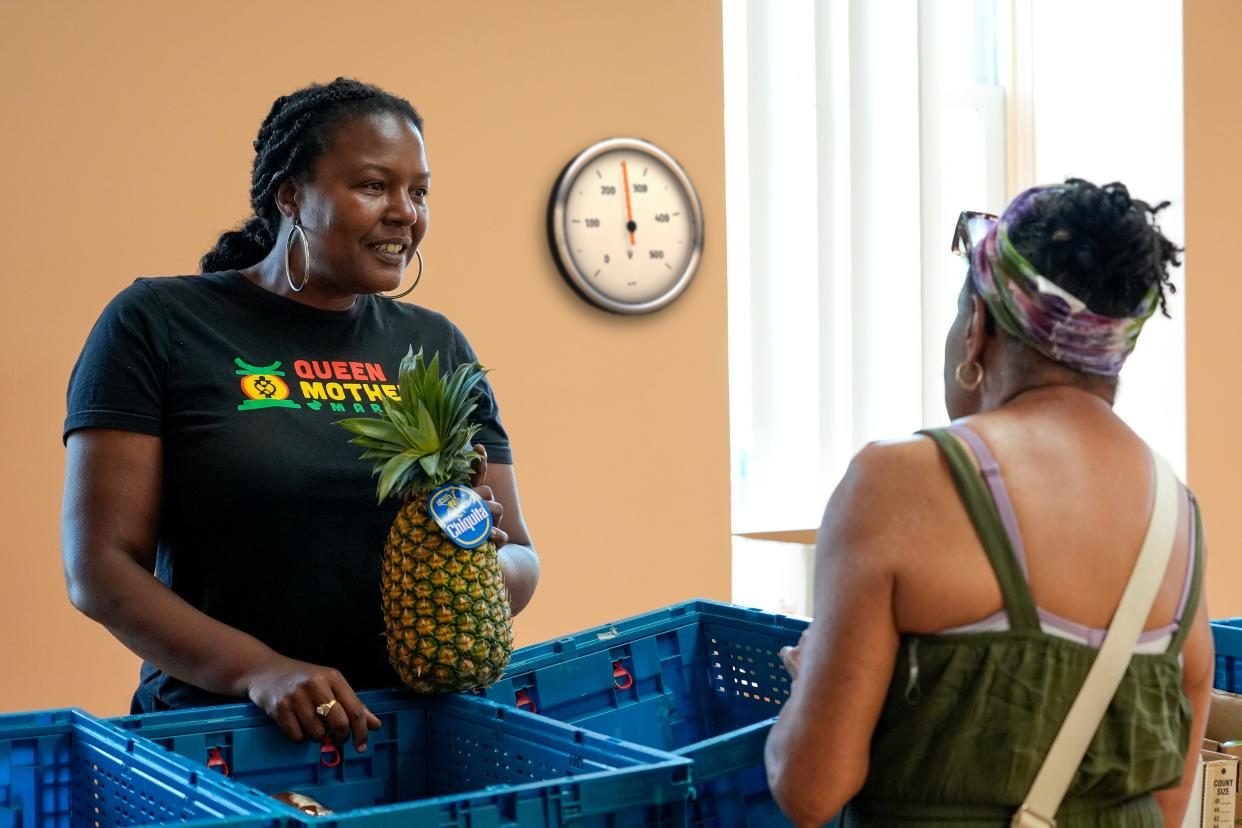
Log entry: 250 V
